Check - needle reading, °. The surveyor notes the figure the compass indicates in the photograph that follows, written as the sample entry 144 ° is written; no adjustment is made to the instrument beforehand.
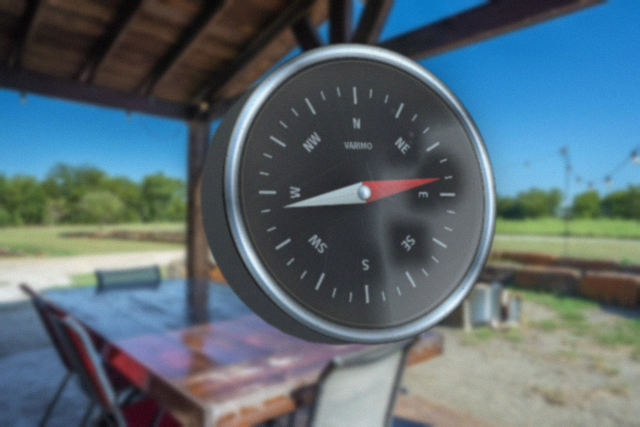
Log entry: 80 °
